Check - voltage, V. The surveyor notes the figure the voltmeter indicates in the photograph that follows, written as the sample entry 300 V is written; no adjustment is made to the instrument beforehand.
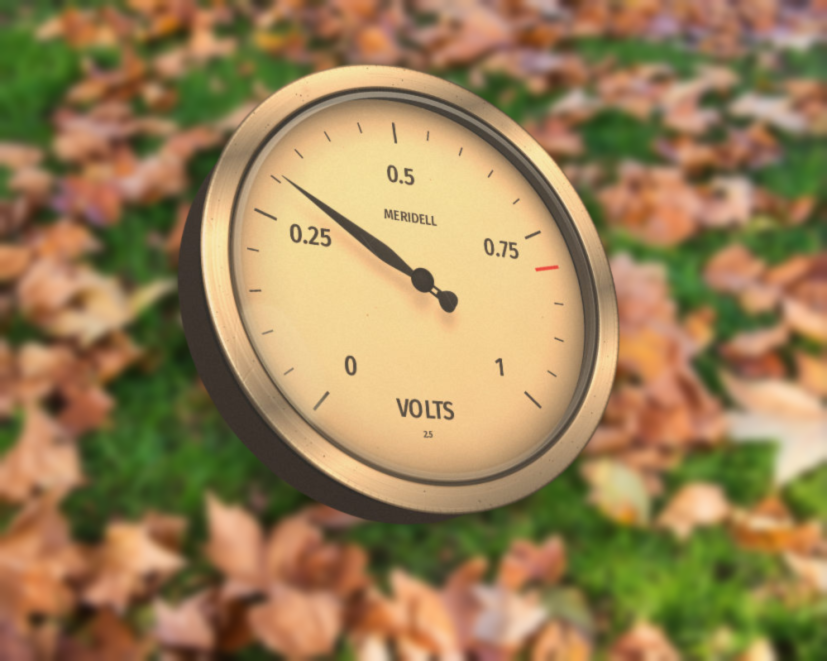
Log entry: 0.3 V
